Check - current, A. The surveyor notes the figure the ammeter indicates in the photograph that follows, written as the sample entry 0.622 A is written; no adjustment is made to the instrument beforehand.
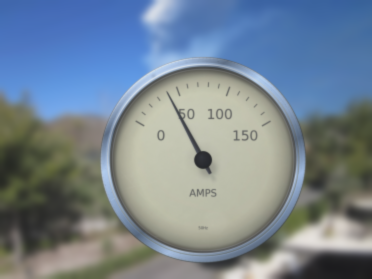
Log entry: 40 A
